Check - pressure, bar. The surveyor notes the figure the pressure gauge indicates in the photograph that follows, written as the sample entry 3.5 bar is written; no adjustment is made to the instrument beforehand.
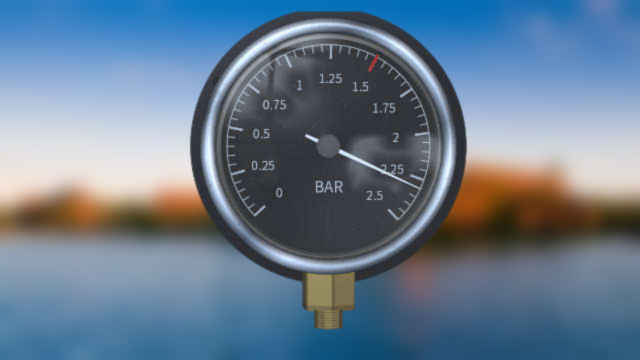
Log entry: 2.3 bar
